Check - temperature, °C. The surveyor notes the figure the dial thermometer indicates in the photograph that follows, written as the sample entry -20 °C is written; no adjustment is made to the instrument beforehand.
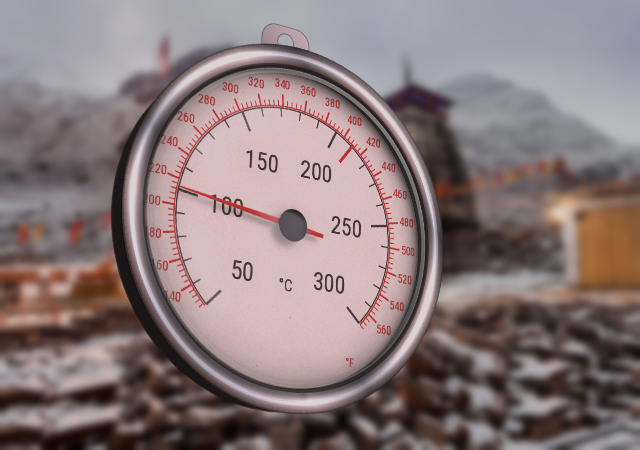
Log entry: 100 °C
